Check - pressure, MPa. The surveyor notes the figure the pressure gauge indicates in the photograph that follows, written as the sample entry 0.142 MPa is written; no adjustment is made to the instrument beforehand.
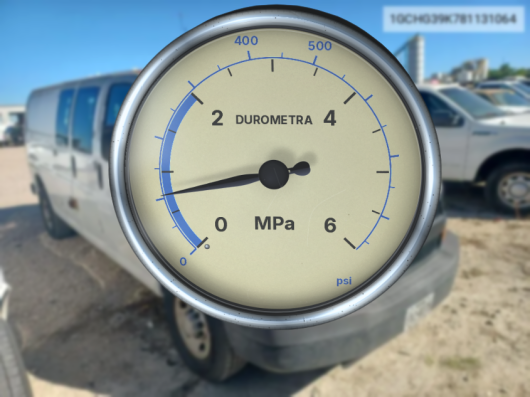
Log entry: 0.75 MPa
